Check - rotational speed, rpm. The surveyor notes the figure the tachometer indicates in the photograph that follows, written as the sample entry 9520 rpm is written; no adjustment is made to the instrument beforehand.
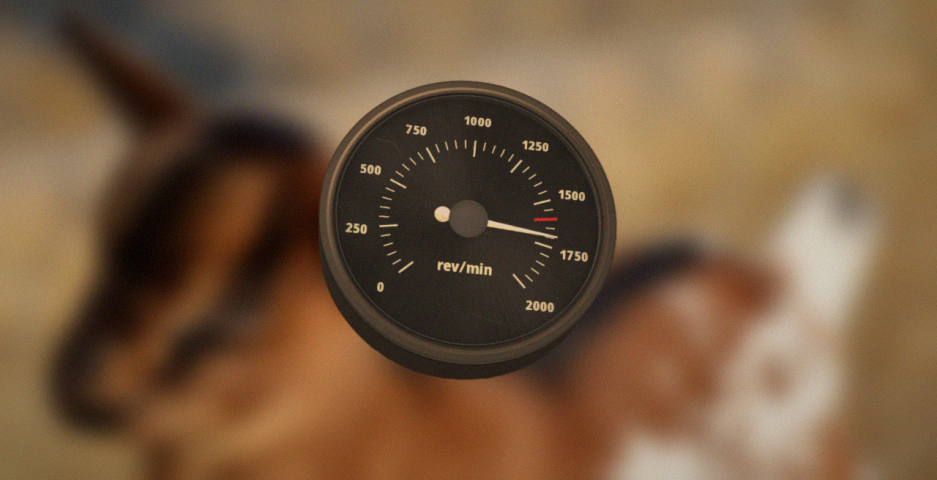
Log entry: 1700 rpm
